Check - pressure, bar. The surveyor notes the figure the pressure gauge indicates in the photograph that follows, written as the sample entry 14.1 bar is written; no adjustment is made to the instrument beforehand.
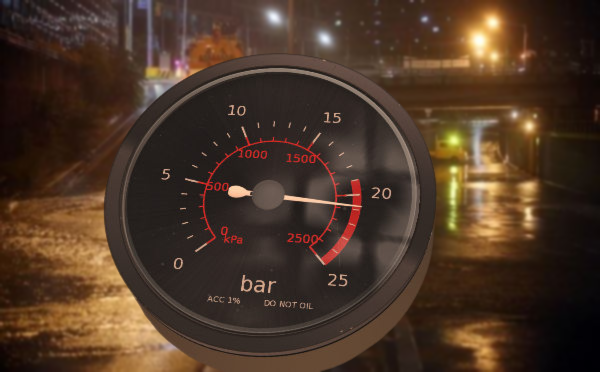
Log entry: 21 bar
